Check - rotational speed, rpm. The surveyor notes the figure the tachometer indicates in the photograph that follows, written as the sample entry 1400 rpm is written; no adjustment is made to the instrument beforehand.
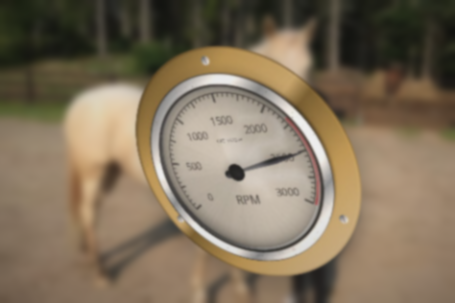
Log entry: 2500 rpm
